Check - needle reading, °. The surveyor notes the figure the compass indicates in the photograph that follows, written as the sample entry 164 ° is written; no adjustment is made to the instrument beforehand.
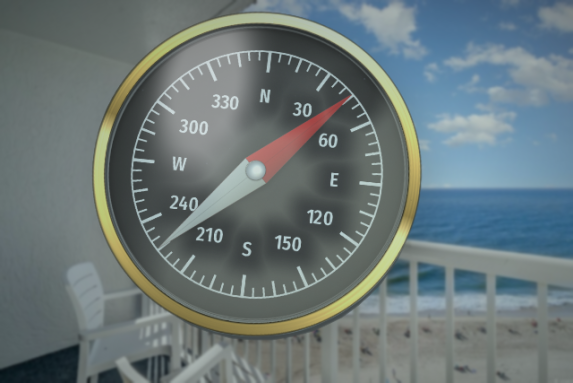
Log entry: 45 °
